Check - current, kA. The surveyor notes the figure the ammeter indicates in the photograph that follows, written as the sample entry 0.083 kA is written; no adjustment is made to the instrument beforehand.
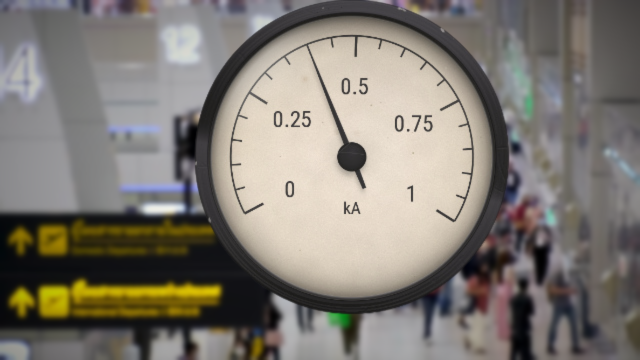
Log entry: 0.4 kA
